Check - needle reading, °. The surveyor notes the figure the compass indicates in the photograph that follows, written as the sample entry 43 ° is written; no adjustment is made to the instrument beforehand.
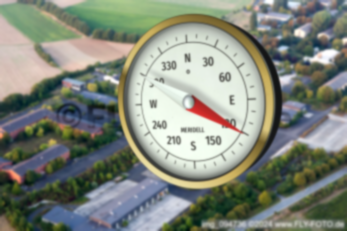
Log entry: 120 °
